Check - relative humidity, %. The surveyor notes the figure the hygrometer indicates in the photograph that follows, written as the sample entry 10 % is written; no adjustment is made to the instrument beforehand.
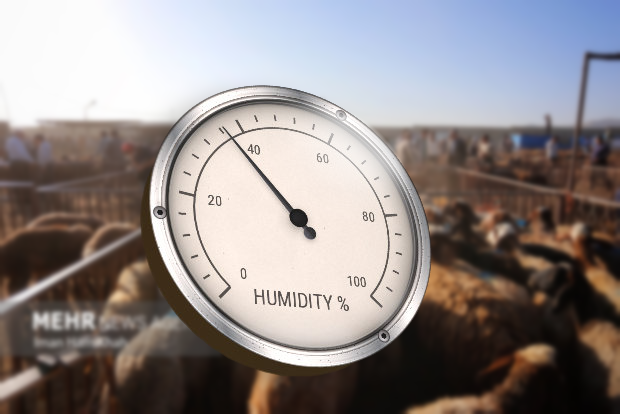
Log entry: 36 %
